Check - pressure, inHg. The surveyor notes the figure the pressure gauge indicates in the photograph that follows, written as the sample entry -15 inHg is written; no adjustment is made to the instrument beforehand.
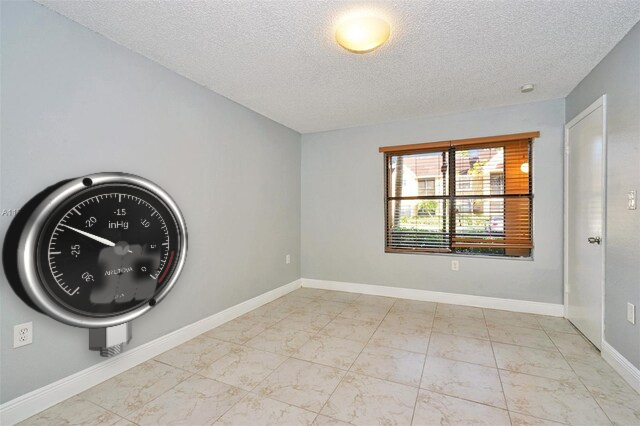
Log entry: -22 inHg
